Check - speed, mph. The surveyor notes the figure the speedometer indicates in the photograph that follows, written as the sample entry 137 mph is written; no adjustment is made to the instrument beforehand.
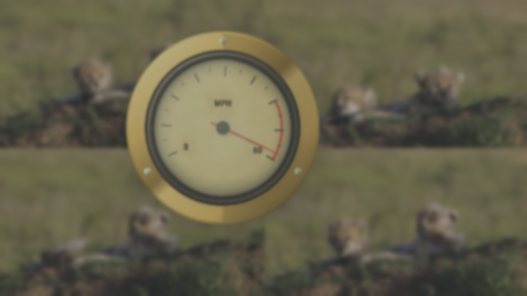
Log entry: 77.5 mph
